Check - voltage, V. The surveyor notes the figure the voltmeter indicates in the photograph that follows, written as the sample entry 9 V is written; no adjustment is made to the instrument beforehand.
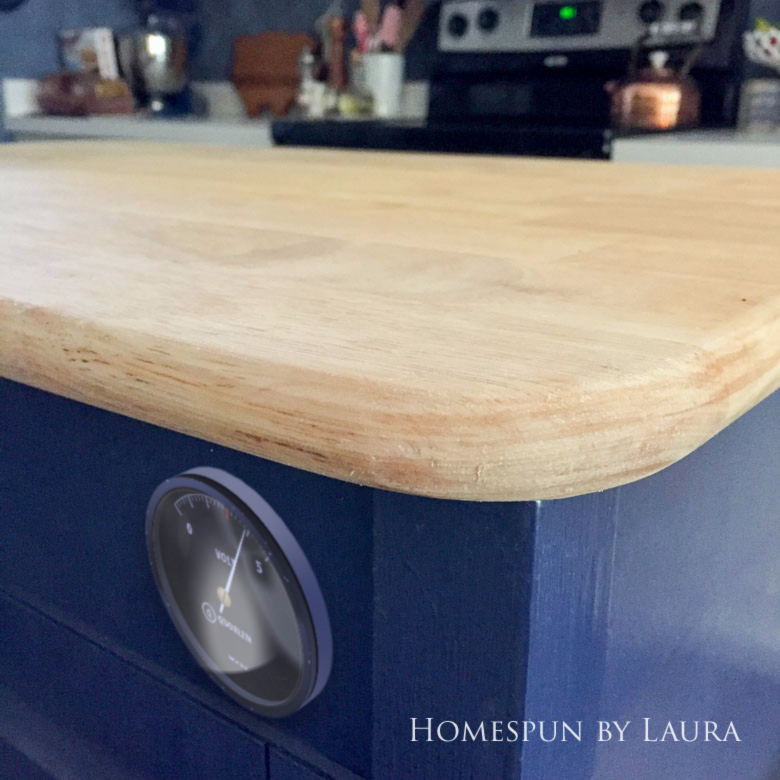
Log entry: 4 V
